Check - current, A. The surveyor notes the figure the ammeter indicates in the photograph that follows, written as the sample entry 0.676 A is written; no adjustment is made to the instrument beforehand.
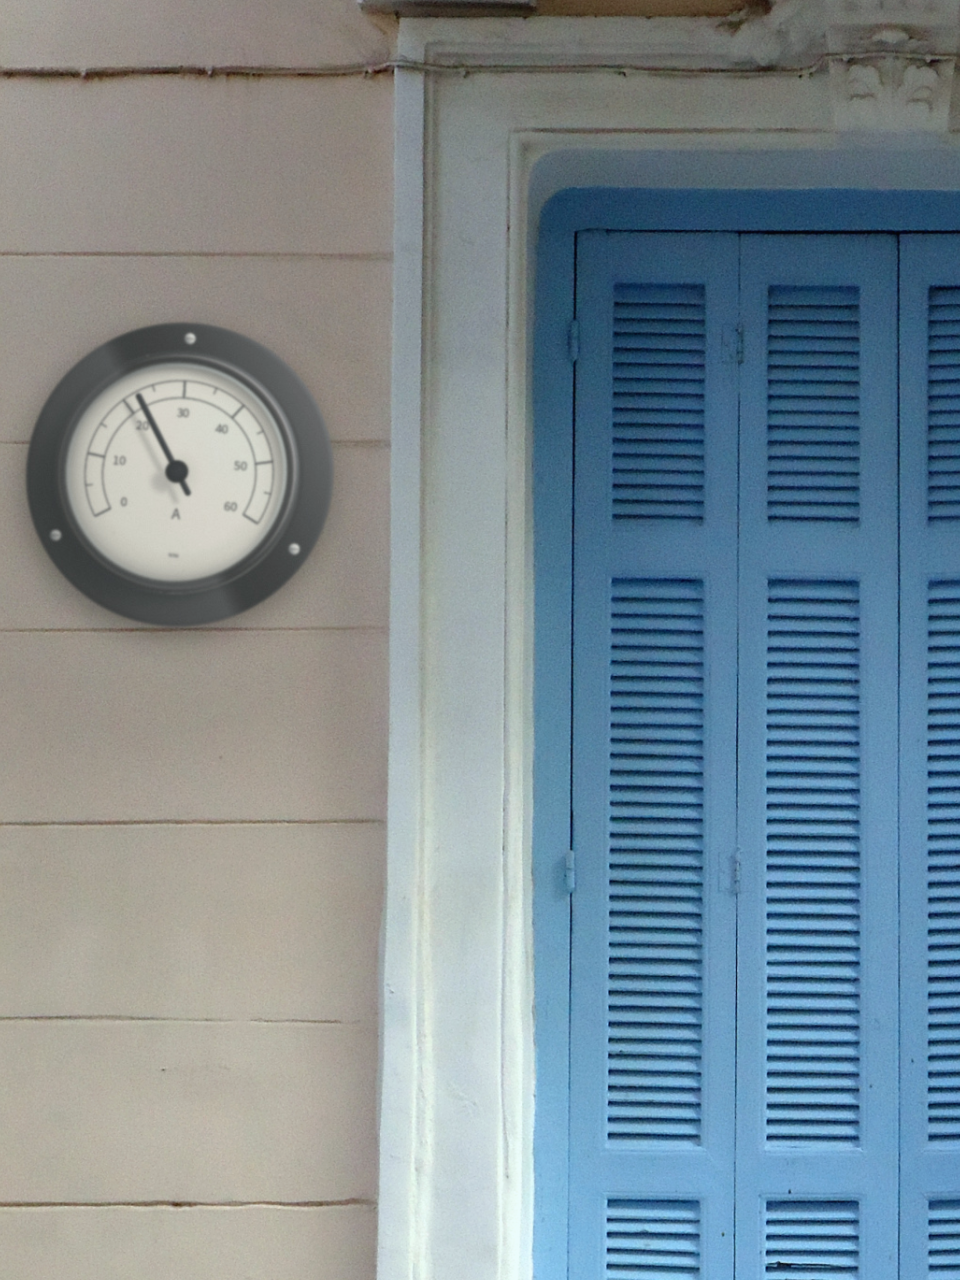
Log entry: 22.5 A
